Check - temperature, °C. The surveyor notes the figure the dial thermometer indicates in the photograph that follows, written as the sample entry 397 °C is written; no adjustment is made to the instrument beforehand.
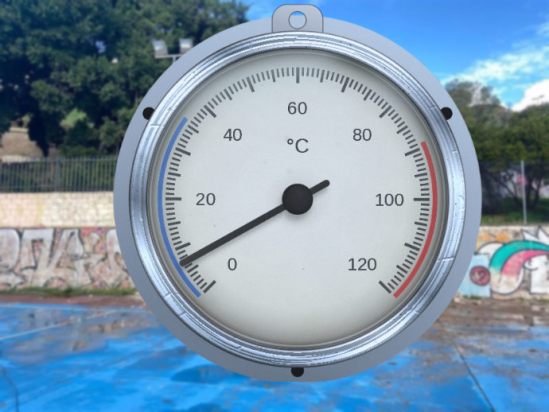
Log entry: 7 °C
